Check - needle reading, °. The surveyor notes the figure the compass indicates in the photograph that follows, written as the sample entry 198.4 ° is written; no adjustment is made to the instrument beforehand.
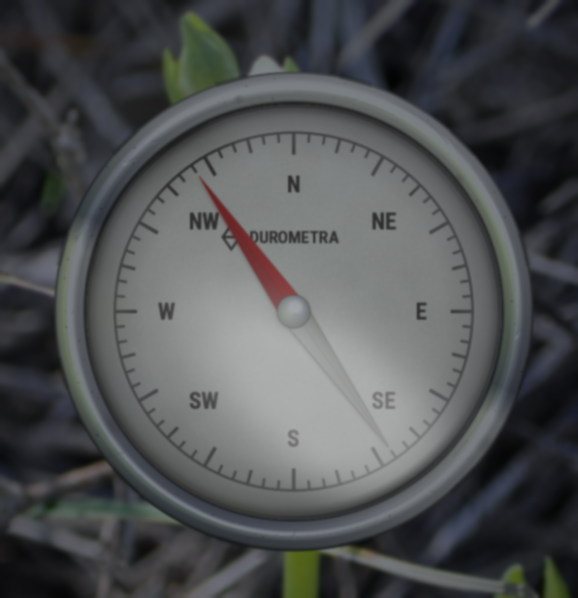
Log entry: 325 °
